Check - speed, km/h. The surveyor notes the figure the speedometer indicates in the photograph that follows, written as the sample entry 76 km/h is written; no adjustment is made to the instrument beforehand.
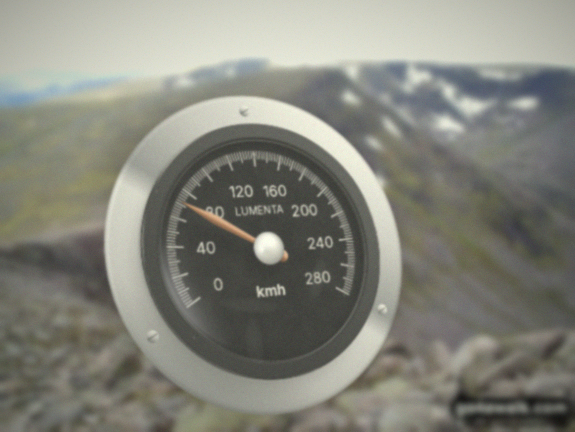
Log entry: 70 km/h
